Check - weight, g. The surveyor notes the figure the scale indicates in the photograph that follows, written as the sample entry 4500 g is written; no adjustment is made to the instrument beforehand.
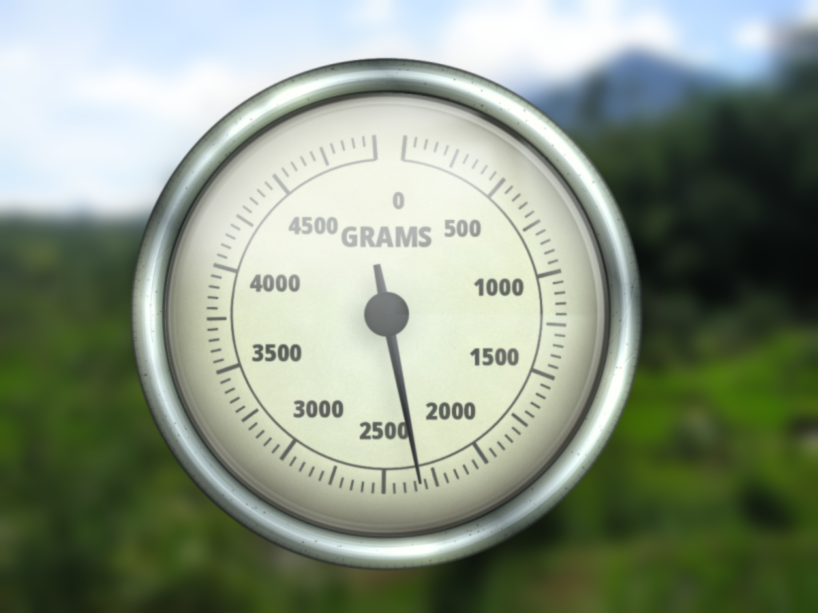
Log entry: 2325 g
